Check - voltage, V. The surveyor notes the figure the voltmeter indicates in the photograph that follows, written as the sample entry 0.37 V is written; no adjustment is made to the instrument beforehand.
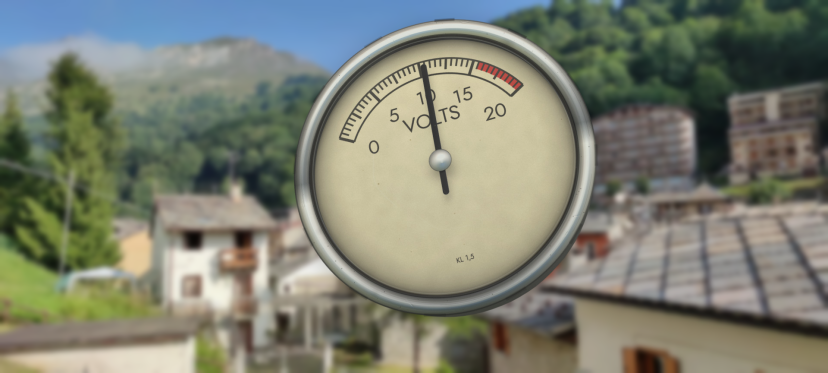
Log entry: 10.5 V
